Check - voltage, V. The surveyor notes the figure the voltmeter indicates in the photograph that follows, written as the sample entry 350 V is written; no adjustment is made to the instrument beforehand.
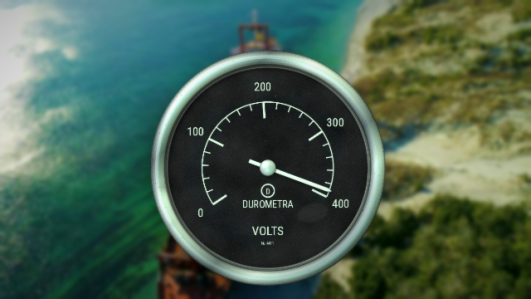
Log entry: 390 V
